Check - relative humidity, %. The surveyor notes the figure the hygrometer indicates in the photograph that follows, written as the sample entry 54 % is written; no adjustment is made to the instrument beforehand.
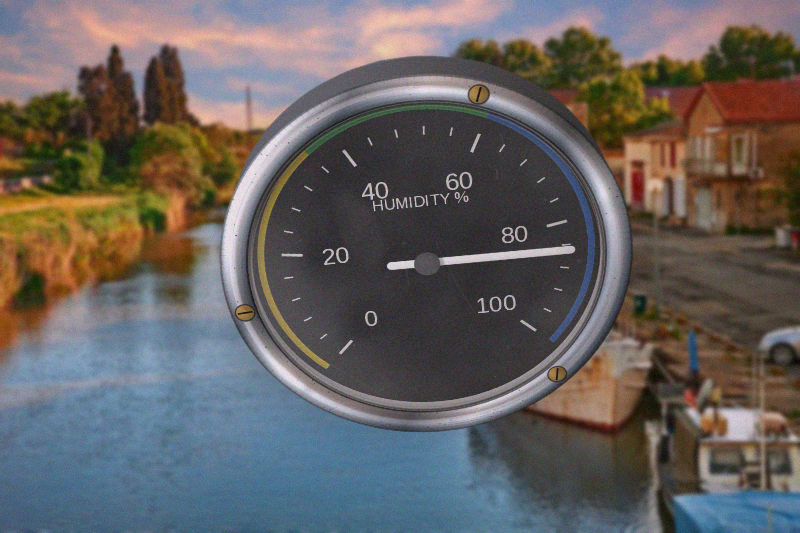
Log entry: 84 %
